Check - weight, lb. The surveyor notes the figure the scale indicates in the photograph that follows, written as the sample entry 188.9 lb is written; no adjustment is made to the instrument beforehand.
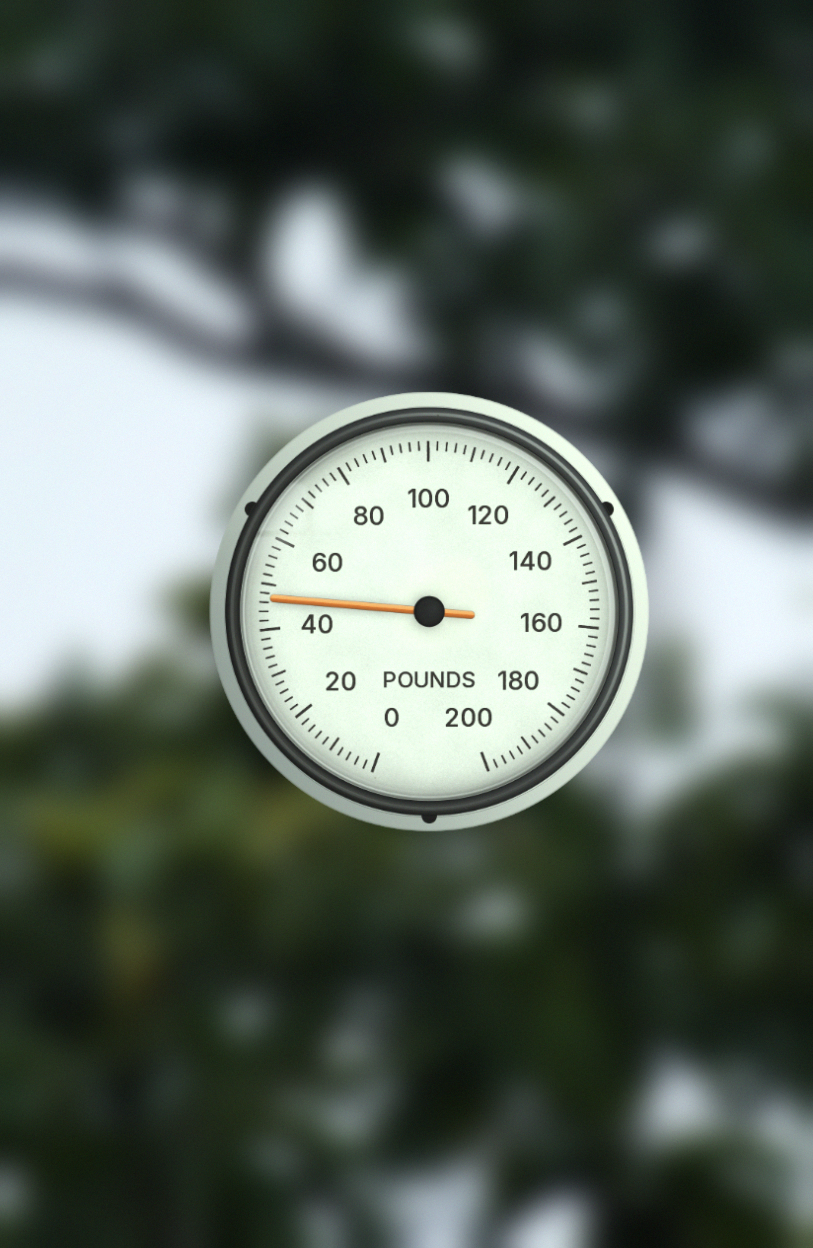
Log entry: 47 lb
